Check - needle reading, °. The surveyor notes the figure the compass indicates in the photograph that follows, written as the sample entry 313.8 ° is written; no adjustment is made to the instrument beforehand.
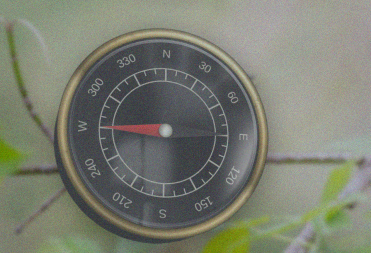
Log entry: 270 °
